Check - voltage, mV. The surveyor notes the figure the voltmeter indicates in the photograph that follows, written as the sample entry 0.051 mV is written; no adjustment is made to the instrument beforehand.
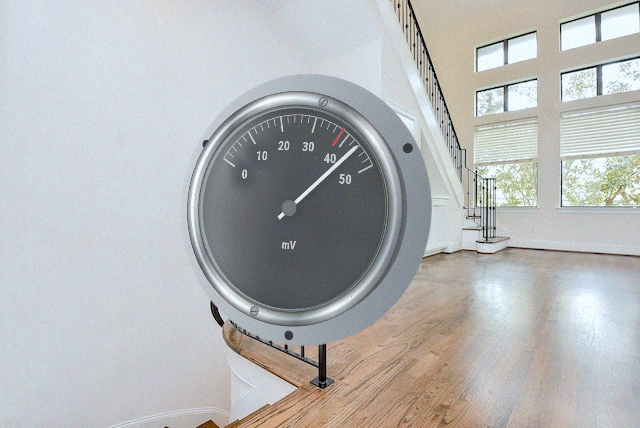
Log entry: 44 mV
